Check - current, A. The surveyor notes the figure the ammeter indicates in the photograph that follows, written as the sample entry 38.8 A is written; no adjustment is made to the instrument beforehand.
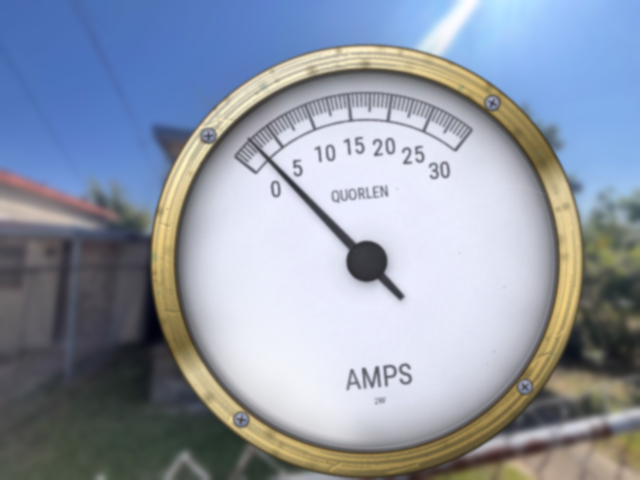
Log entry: 2.5 A
